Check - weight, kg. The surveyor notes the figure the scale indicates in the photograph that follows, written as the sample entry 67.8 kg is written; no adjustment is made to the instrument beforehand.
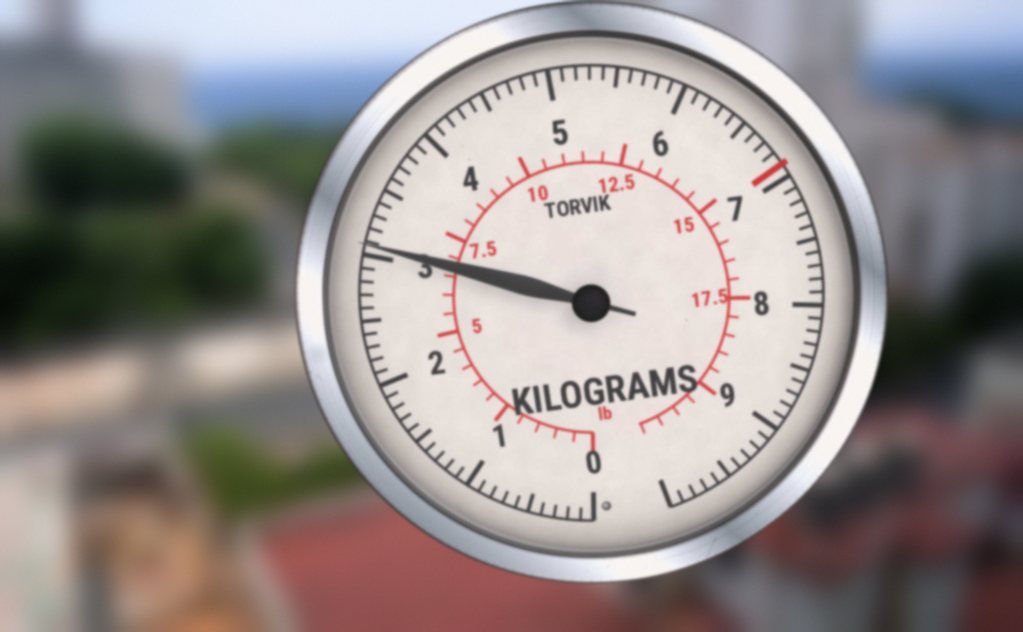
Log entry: 3.1 kg
